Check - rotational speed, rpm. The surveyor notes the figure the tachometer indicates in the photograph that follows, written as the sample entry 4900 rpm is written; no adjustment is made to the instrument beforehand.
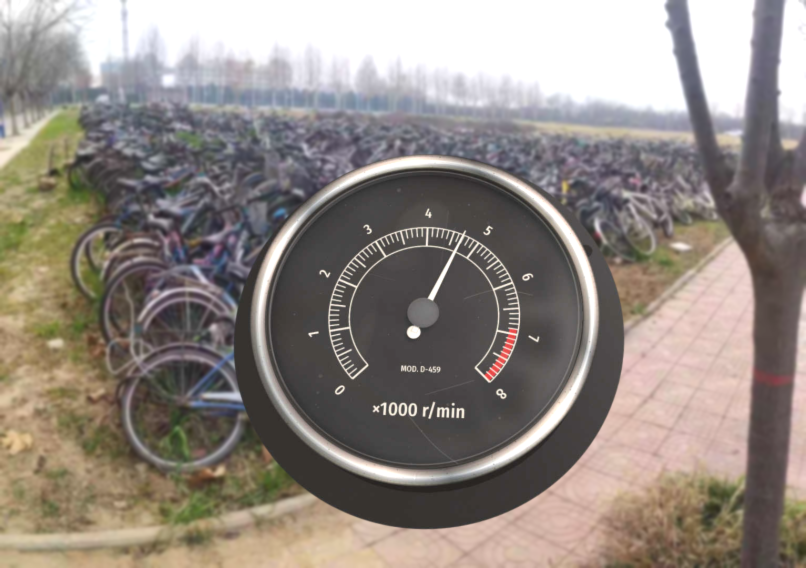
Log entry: 4700 rpm
